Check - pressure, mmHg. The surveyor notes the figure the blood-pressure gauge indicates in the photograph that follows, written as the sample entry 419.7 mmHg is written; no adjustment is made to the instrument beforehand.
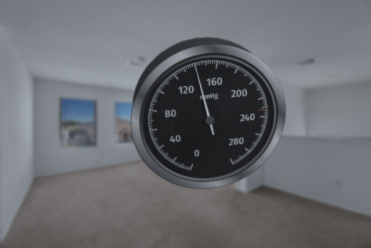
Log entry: 140 mmHg
